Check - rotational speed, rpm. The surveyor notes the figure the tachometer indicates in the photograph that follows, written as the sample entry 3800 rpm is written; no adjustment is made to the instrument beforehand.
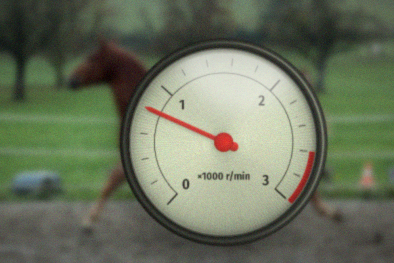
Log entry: 800 rpm
